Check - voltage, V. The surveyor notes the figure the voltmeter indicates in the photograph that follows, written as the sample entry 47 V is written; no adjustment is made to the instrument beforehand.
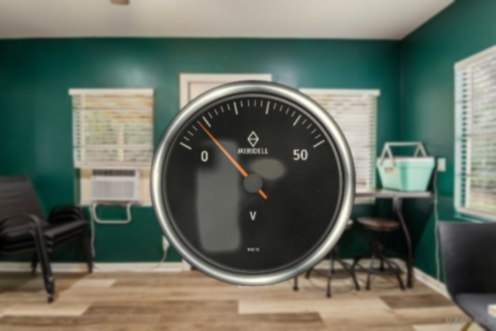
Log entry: 8 V
